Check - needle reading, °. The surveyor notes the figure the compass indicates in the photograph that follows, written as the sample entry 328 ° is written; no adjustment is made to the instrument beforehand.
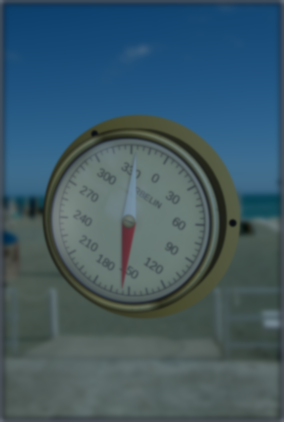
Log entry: 155 °
